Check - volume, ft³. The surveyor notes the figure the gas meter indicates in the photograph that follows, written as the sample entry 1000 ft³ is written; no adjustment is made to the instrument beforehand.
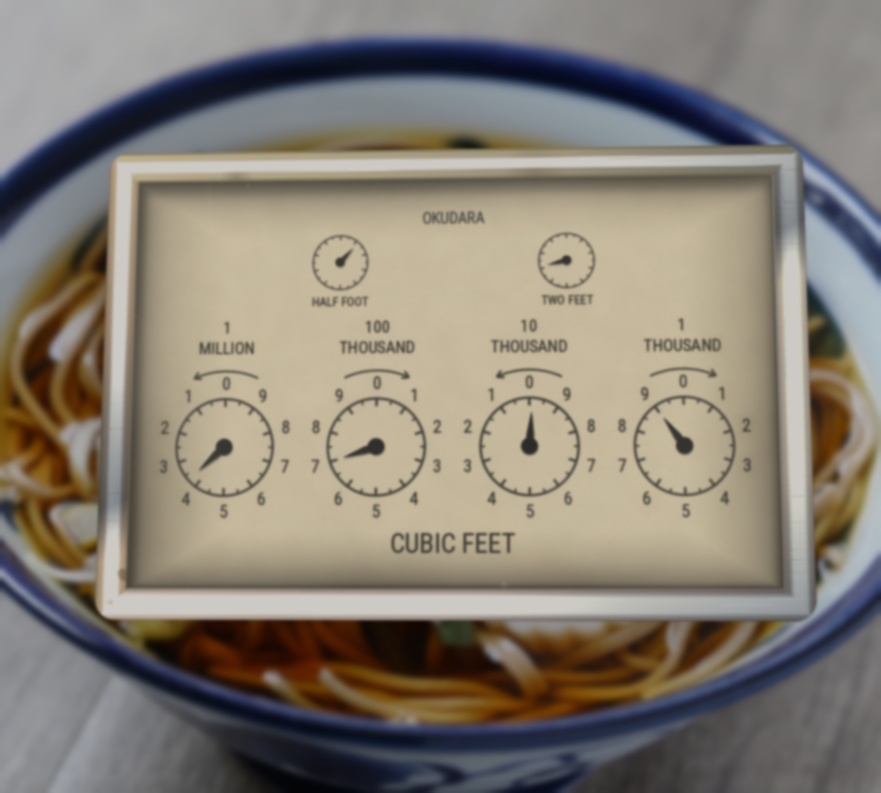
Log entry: 369900 ft³
